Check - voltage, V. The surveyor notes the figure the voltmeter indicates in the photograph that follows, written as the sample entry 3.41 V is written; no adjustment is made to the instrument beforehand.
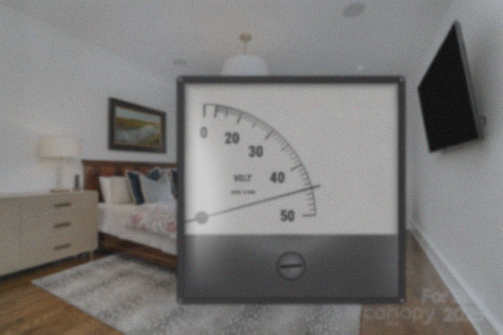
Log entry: 45 V
